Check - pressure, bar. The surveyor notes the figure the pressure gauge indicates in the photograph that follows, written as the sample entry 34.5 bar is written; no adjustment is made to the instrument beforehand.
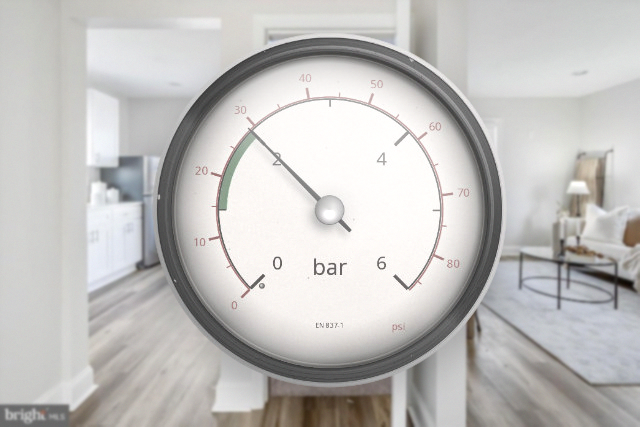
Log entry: 2 bar
